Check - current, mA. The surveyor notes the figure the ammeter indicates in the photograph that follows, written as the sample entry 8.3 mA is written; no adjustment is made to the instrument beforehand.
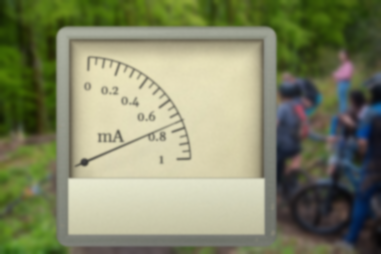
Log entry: 0.75 mA
